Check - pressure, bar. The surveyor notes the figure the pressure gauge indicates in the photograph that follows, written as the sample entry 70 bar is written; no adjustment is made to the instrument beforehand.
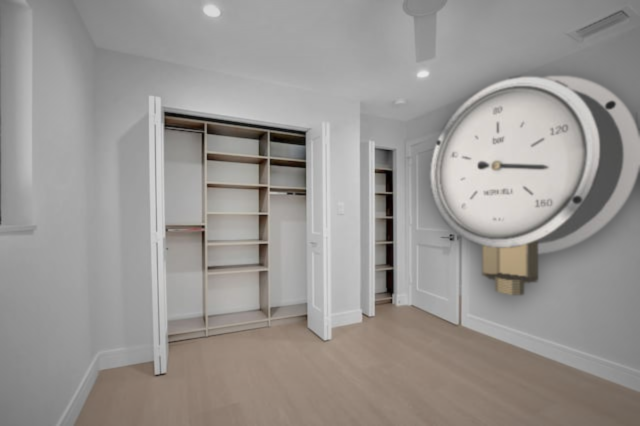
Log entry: 140 bar
